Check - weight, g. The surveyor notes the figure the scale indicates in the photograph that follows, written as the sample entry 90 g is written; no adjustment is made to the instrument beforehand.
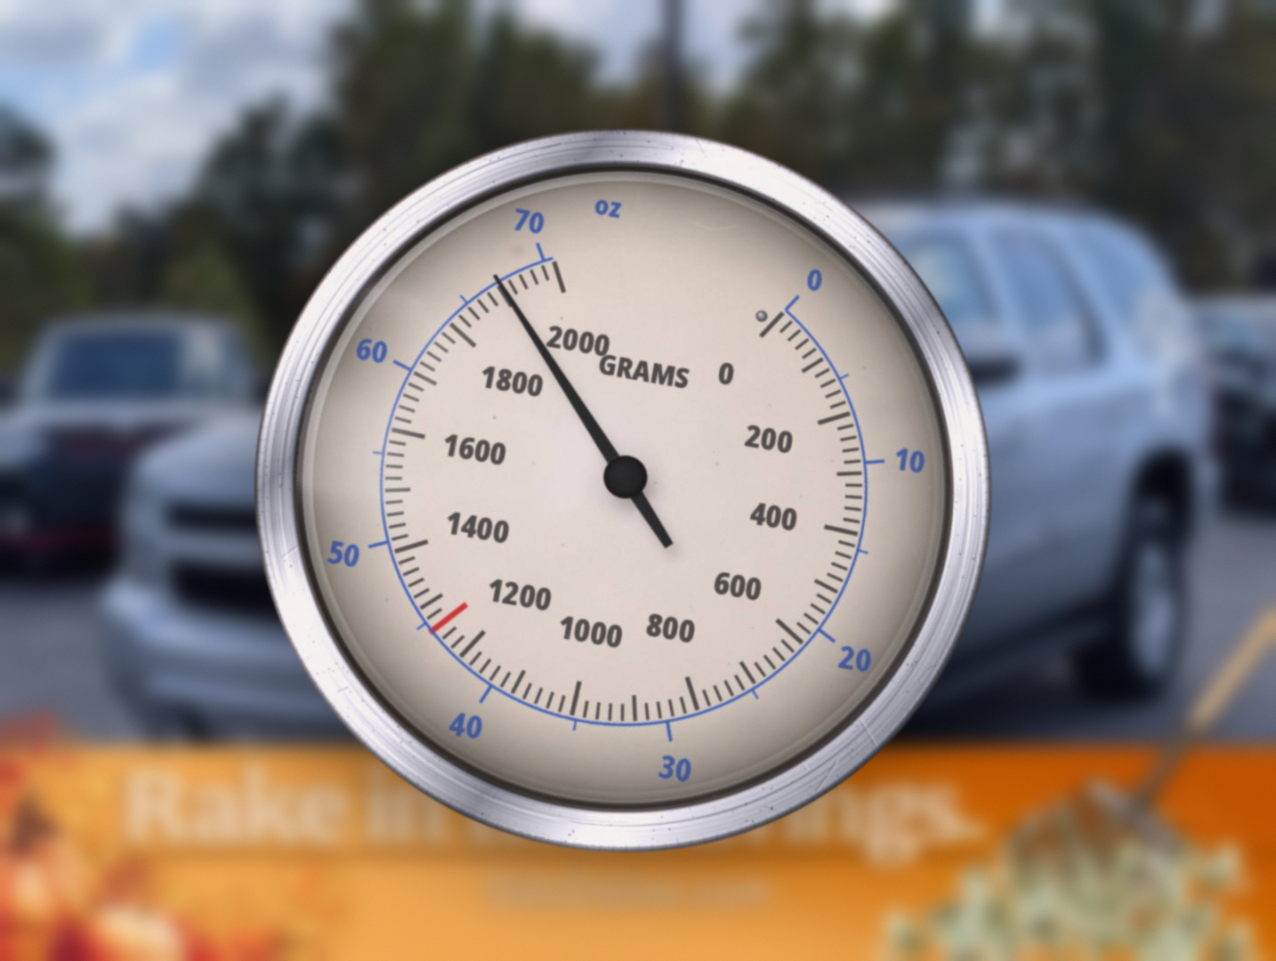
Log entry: 1900 g
